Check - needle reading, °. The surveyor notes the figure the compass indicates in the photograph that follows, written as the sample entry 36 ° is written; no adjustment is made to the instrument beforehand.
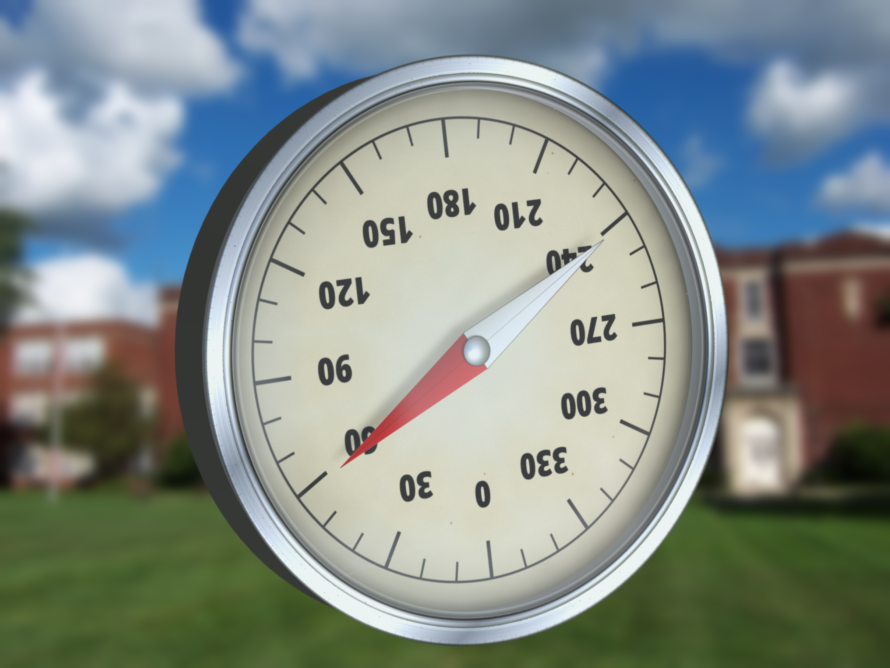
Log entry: 60 °
